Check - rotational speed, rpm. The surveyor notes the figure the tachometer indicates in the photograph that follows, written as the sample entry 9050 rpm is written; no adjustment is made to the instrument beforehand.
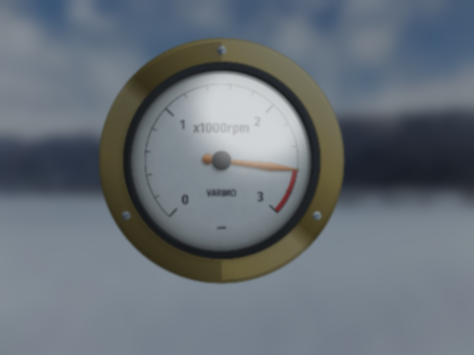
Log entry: 2600 rpm
